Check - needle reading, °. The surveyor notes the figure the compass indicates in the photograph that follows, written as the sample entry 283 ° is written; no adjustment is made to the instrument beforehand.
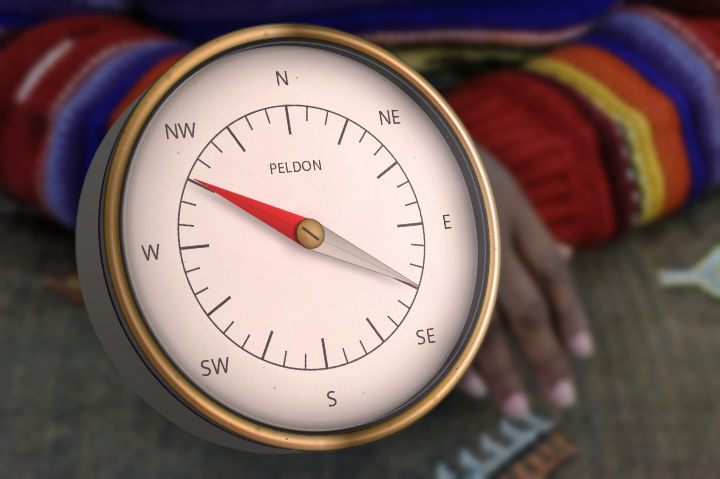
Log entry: 300 °
